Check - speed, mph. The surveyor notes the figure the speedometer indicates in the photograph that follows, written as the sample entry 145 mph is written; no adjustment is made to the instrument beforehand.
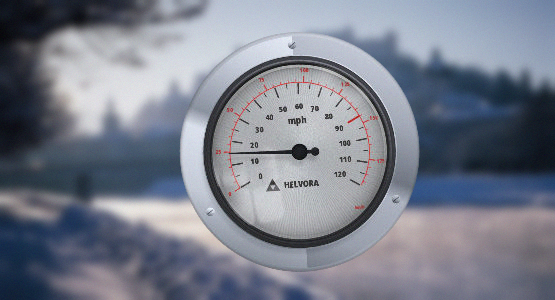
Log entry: 15 mph
